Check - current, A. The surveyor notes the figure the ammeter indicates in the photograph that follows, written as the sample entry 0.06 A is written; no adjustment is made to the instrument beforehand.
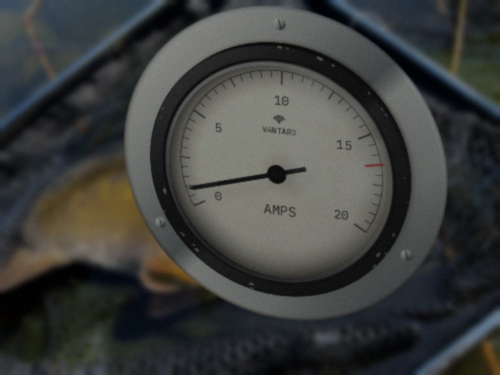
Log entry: 1 A
